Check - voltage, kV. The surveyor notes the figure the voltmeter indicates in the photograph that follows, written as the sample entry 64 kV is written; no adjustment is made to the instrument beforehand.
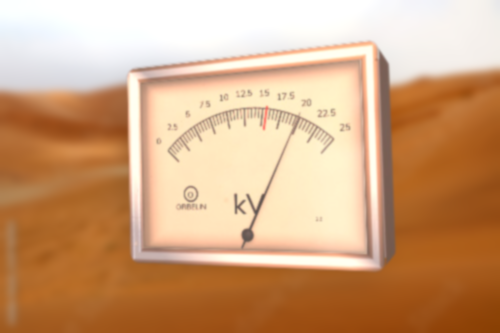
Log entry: 20 kV
